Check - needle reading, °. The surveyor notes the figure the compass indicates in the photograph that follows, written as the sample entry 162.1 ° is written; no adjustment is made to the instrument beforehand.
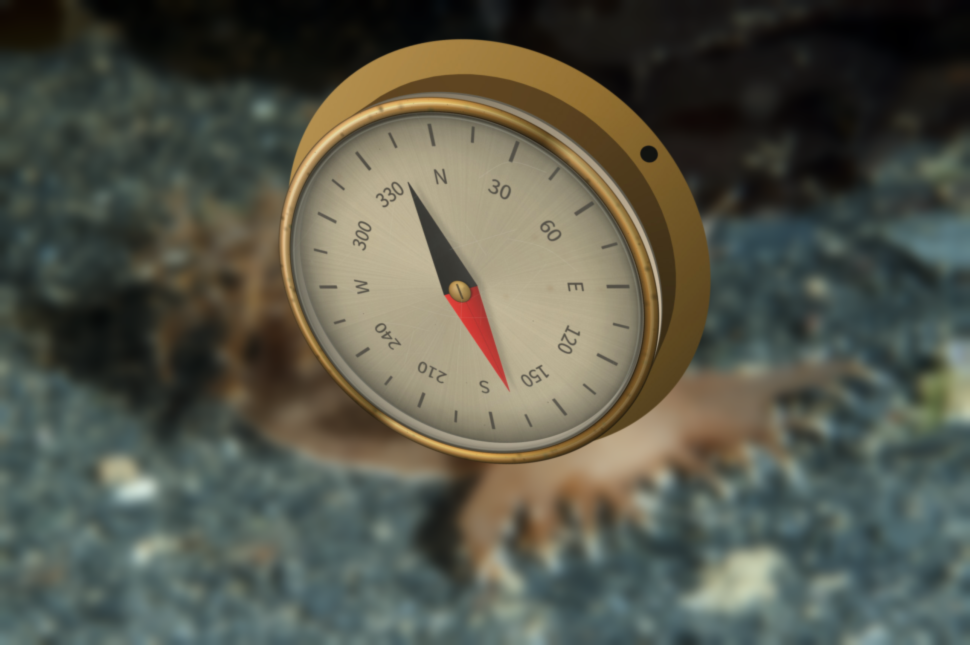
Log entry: 165 °
